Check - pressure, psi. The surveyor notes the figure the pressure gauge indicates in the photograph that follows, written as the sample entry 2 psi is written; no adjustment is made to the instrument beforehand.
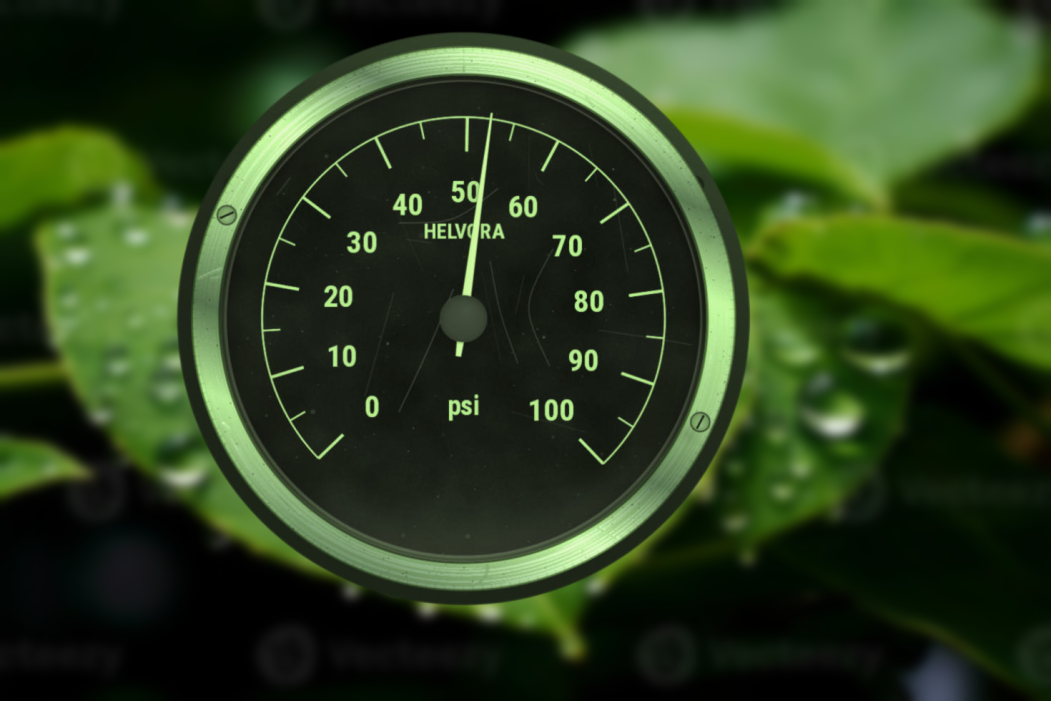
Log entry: 52.5 psi
